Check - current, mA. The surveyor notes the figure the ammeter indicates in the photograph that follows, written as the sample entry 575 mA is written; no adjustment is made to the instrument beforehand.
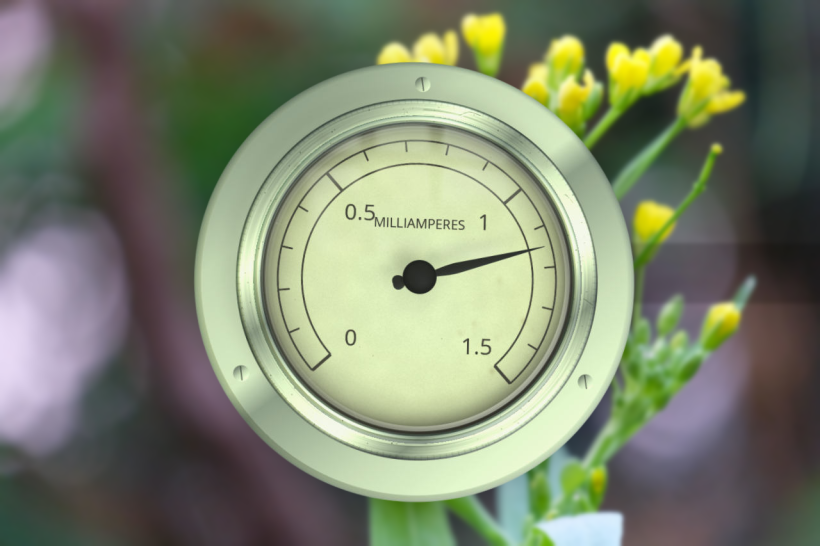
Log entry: 1.15 mA
